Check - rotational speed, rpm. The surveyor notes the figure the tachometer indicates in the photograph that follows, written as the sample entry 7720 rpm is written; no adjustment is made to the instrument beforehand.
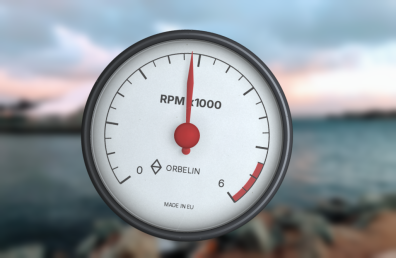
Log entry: 2875 rpm
